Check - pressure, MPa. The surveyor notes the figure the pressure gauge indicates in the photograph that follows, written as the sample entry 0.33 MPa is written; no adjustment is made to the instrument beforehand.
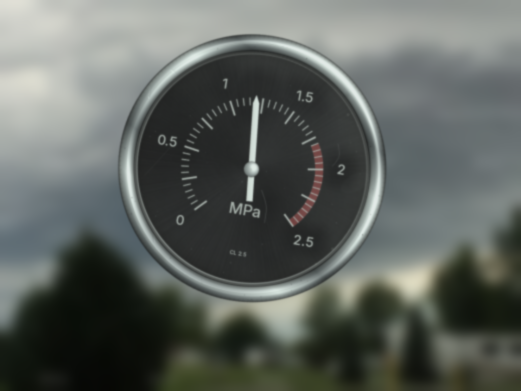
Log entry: 1.2 MPa
